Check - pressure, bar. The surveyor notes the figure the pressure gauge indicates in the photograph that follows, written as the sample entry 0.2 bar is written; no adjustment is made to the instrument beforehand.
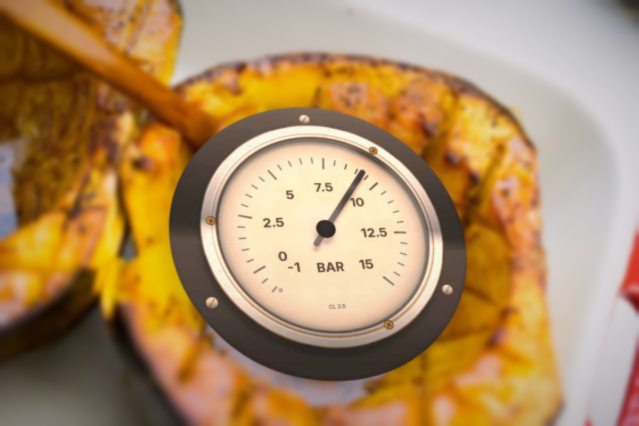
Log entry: 9.25 bar
